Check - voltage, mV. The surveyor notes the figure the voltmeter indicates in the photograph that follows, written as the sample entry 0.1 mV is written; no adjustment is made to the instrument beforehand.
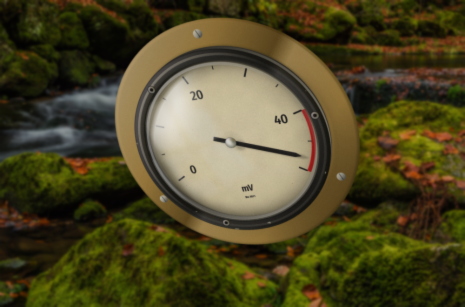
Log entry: 47.5 mV
